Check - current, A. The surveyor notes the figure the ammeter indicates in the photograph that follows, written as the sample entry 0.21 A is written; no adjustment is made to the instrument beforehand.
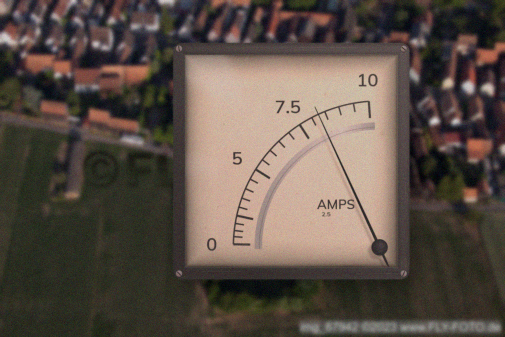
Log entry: 8.25 A
